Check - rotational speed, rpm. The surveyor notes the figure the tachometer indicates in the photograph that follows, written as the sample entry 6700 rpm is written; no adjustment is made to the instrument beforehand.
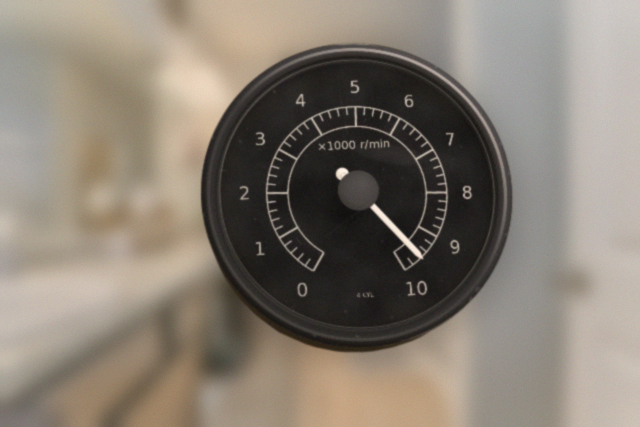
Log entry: 9600 rpm
